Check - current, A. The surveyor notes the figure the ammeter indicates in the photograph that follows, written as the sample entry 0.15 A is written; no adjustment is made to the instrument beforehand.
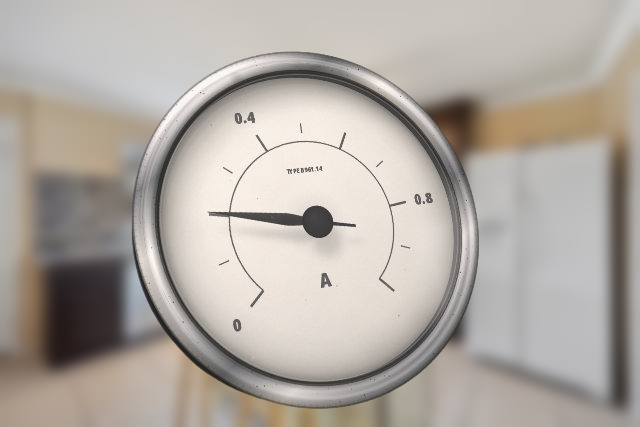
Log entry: 0.2 A
